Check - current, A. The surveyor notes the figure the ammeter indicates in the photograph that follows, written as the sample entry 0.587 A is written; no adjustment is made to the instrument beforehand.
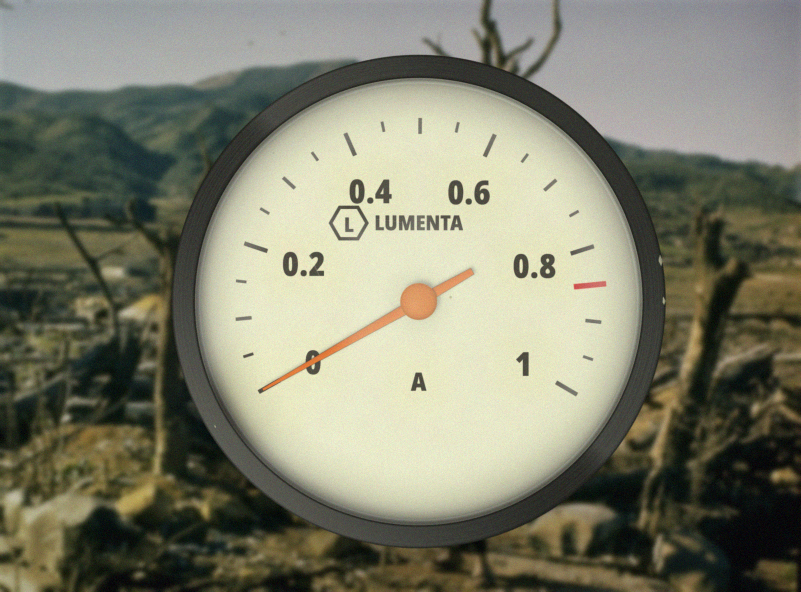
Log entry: 0 A
